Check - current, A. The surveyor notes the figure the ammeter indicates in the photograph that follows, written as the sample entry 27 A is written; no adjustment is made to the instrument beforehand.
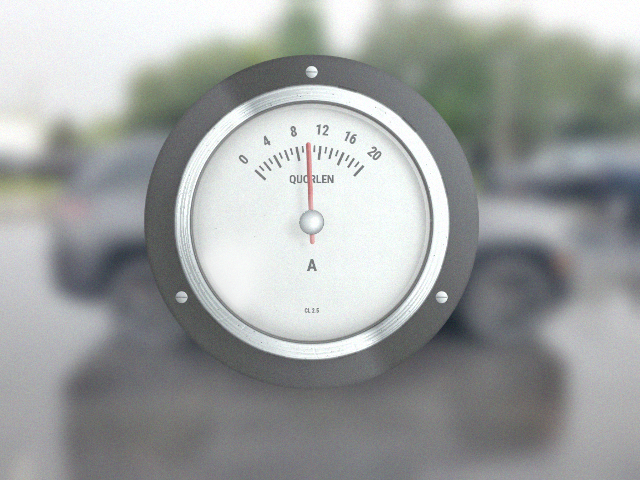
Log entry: 10 A
